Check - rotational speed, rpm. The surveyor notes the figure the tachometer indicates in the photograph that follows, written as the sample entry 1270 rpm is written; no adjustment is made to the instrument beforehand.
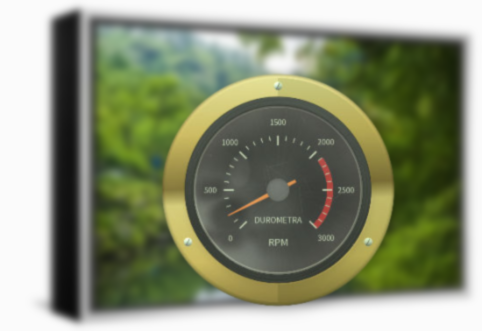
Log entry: 200 rpm
